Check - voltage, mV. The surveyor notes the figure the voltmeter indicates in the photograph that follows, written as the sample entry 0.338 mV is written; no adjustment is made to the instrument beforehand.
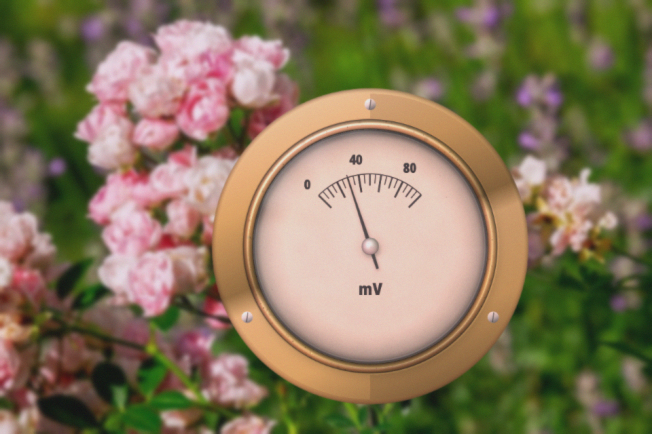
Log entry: 30 mV
